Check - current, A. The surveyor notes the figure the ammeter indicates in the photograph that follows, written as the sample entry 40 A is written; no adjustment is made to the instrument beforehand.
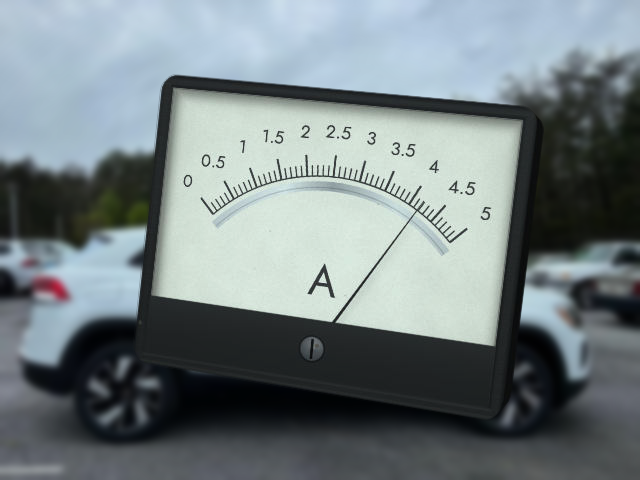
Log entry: 4.2 A
